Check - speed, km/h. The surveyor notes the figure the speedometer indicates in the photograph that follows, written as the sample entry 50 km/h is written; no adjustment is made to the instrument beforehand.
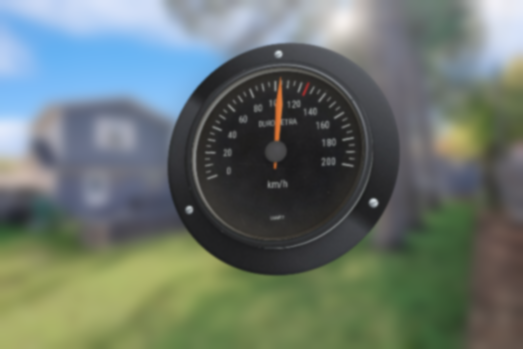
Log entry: 105 km/h
